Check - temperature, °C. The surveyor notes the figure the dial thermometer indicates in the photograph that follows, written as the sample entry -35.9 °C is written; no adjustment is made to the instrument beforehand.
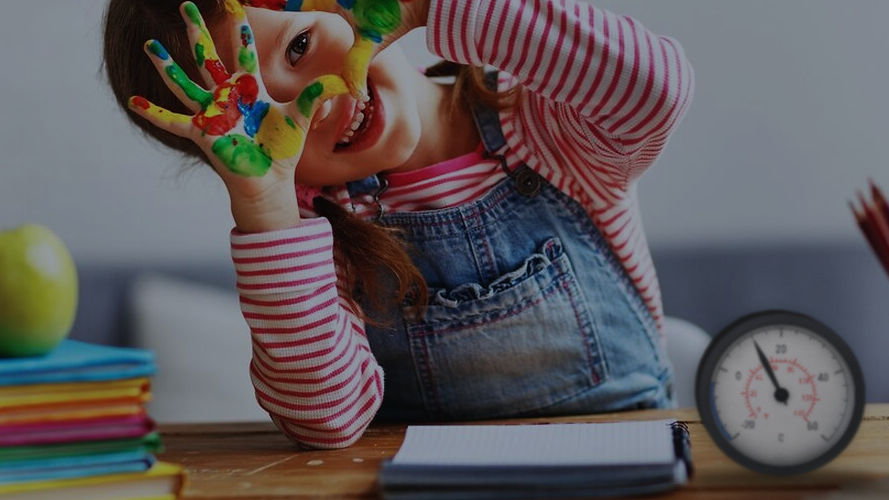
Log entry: 12 °C
